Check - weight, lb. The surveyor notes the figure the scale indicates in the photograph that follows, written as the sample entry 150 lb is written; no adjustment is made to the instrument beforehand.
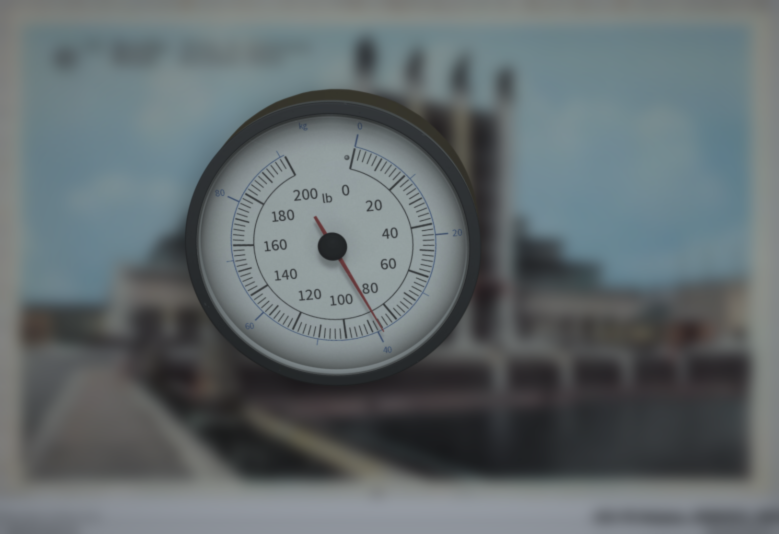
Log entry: 86 lb
